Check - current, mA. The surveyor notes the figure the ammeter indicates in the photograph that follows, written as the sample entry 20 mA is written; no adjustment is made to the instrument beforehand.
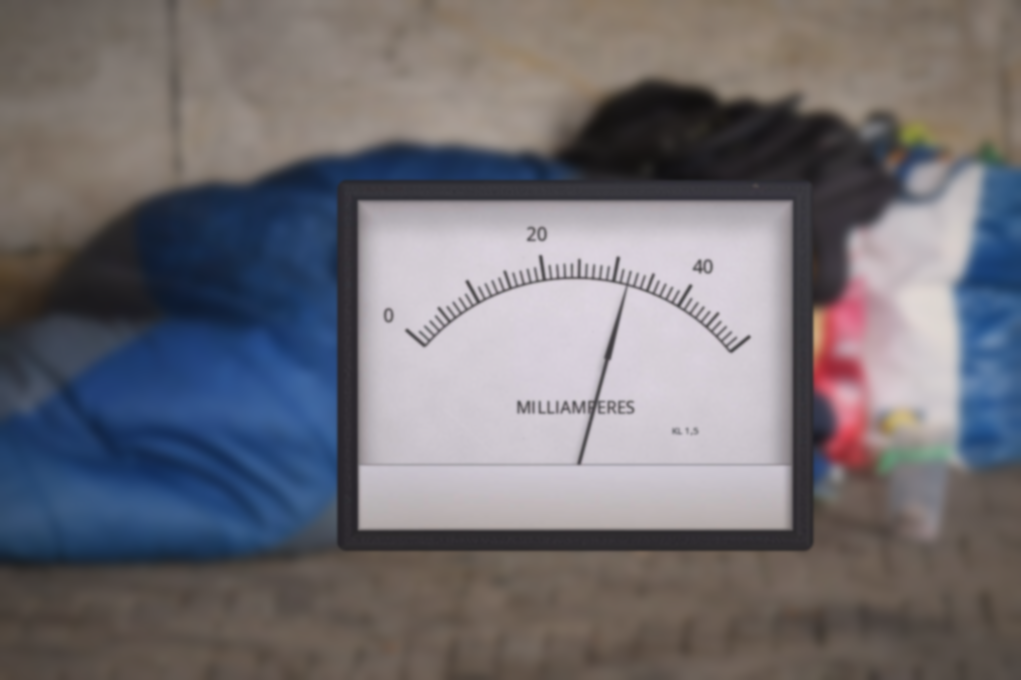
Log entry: 32 mA
